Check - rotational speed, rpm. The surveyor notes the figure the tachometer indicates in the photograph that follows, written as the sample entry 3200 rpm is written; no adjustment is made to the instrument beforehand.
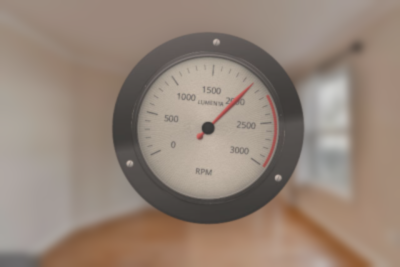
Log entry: 2000 rpm
